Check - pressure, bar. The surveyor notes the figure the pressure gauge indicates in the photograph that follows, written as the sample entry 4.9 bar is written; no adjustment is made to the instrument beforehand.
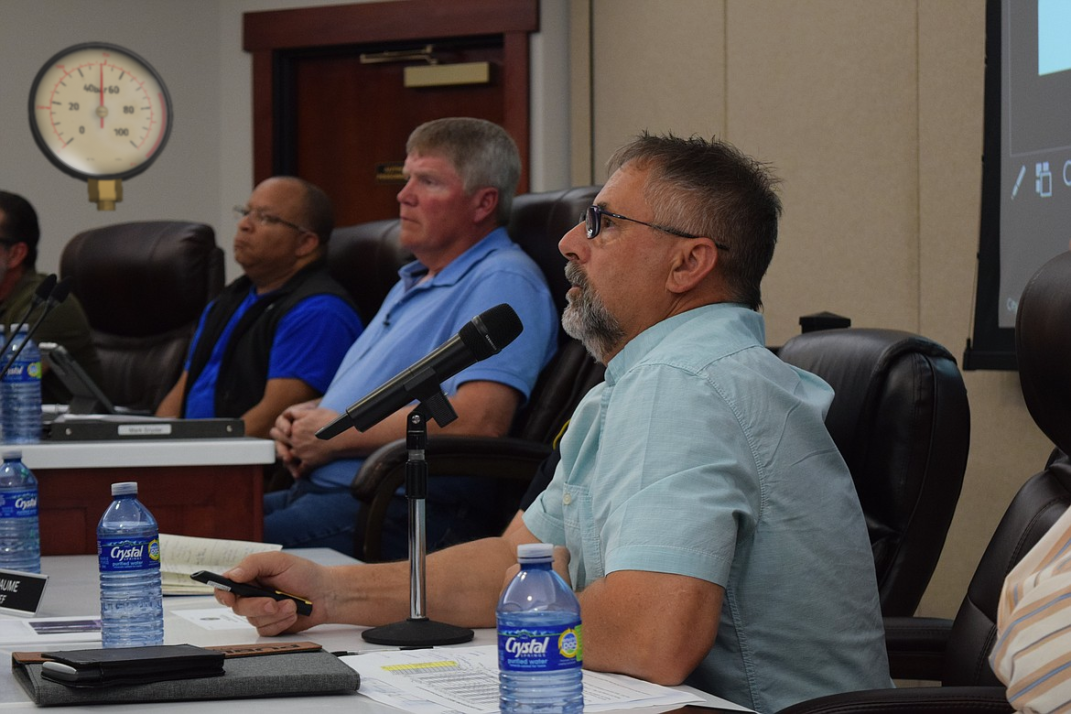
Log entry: 50 bar
